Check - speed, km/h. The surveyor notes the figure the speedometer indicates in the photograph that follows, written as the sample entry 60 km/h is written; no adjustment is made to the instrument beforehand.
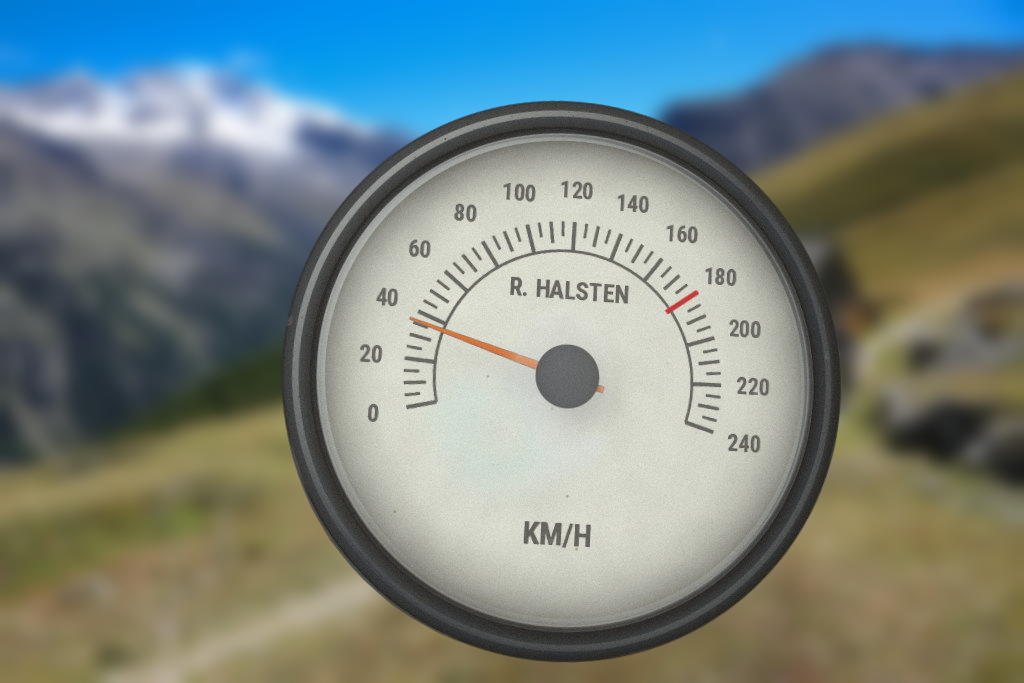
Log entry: 35 km/h
